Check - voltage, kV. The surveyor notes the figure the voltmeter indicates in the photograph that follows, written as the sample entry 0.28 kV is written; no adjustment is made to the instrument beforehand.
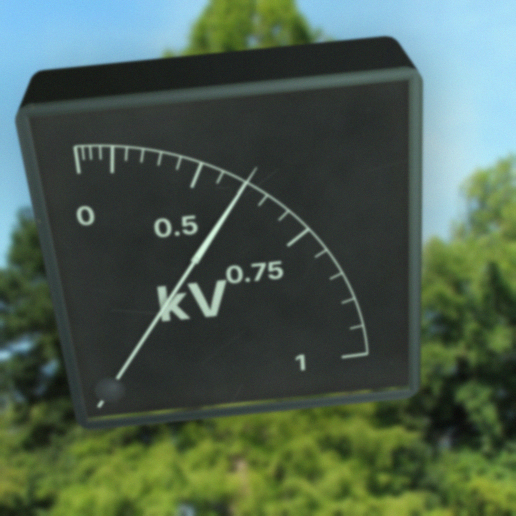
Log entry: 0.6 kV
